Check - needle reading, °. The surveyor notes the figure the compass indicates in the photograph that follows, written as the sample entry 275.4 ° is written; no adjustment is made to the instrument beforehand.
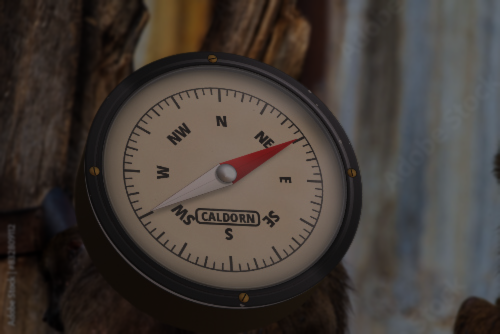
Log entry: 60 °
